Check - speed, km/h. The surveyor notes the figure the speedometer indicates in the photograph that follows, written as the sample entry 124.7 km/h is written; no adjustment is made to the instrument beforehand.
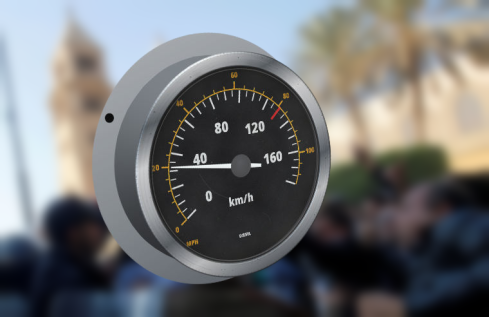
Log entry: 32.5 km/h
